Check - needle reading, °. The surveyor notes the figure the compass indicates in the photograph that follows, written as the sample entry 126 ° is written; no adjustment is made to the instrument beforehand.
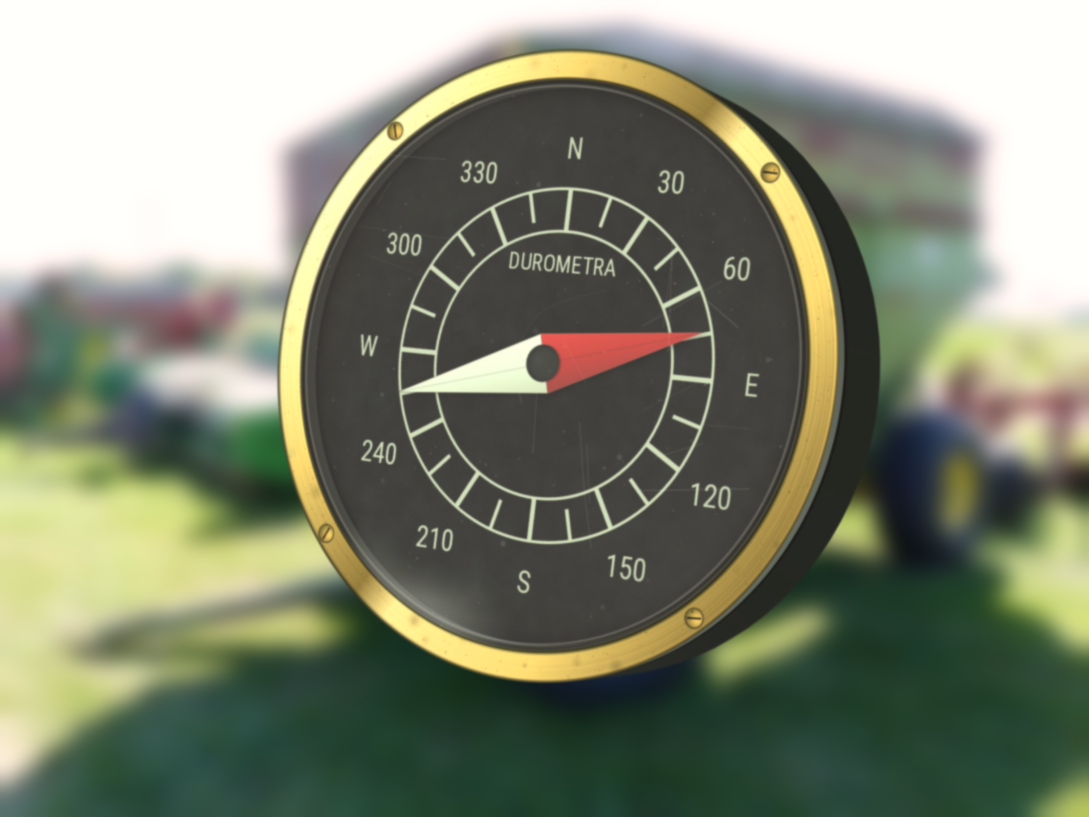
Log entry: 75 °
